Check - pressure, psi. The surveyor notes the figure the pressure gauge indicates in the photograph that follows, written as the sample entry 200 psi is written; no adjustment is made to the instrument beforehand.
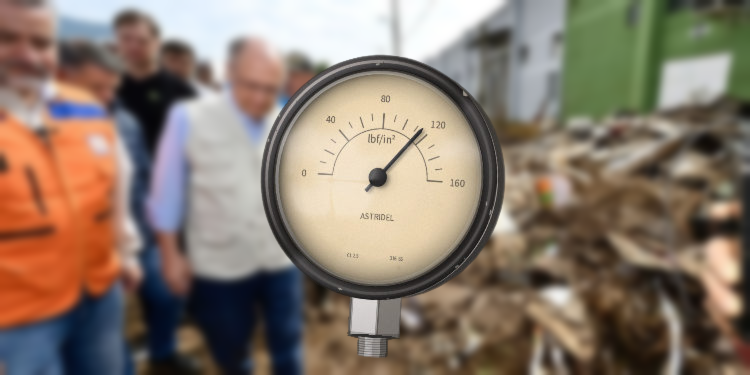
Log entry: 115 psi
